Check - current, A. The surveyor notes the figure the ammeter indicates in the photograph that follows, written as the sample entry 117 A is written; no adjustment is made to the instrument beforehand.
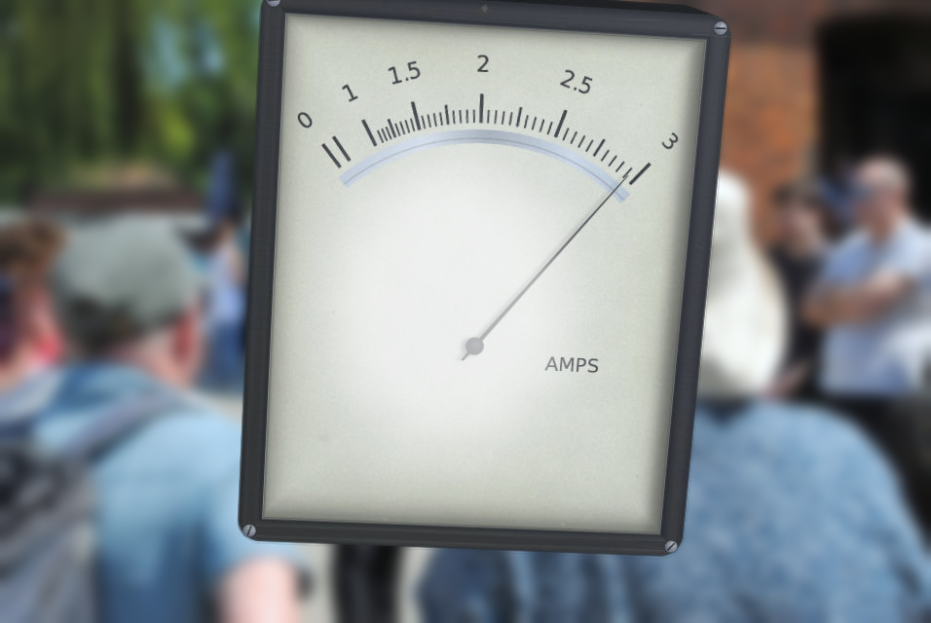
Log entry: 2.95 A
